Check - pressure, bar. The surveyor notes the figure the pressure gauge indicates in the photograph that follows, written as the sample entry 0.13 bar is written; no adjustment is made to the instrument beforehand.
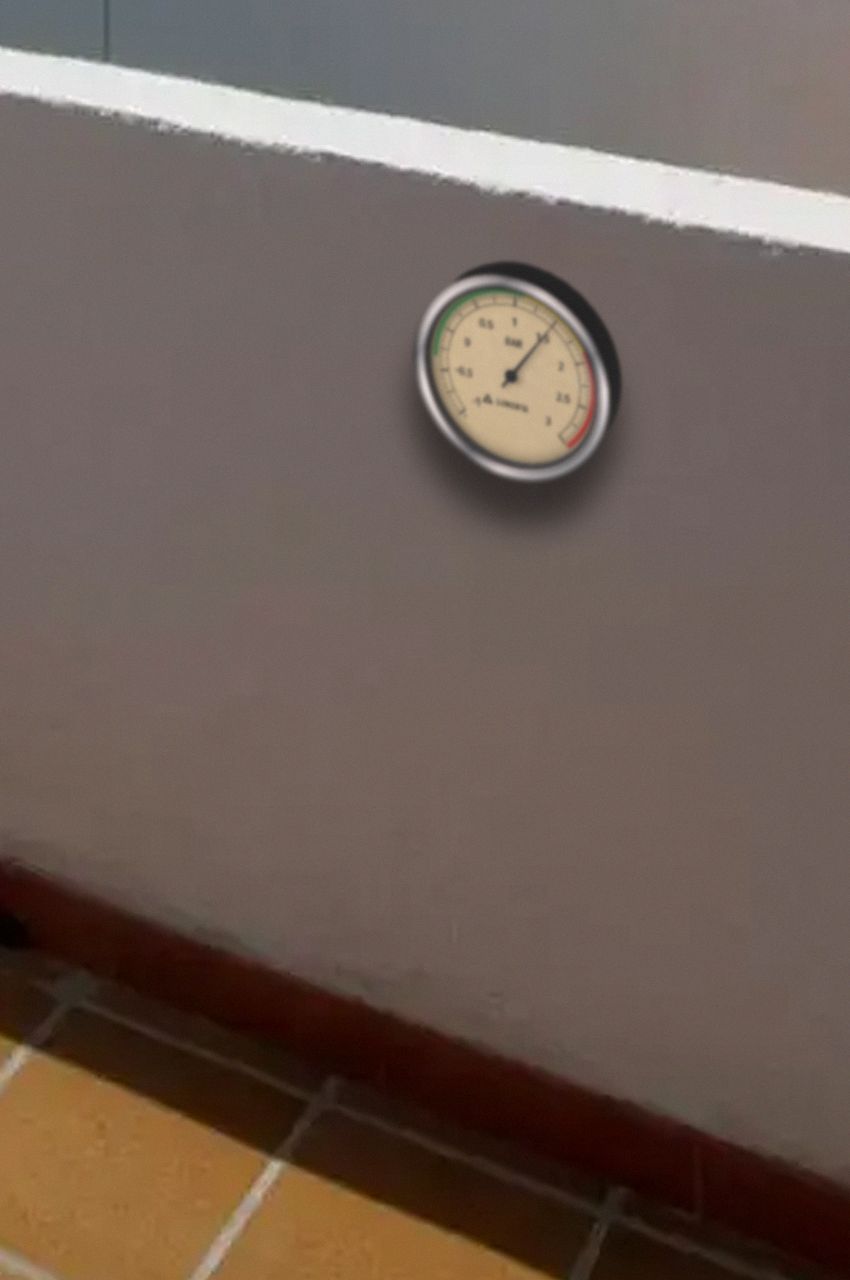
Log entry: 1.5 bar
